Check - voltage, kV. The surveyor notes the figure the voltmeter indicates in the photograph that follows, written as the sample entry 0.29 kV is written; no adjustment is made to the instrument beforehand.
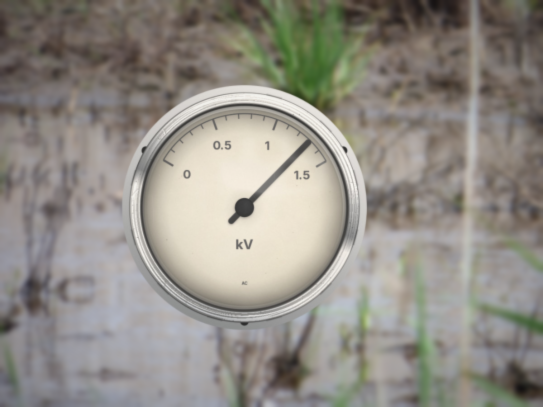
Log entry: 1.3 kV
